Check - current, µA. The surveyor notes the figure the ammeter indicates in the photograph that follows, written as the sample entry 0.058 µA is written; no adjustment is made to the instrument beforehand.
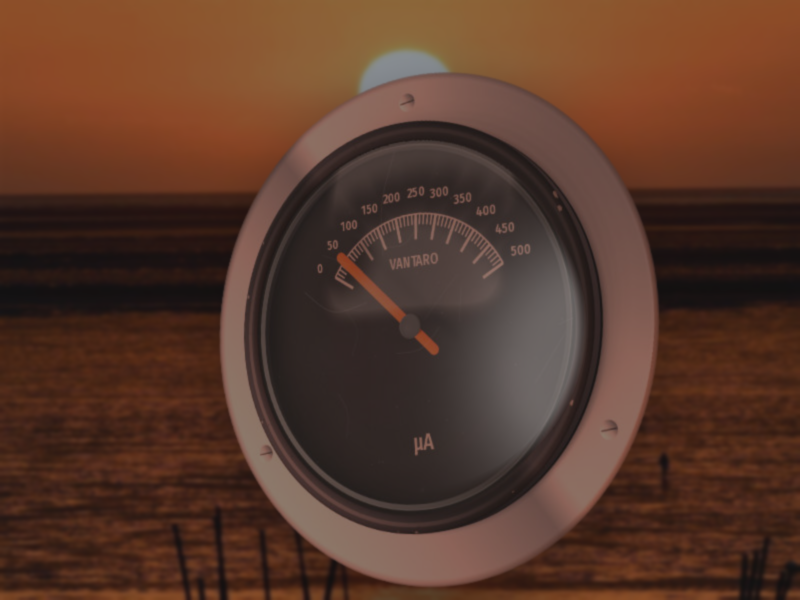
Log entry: 50 µA
